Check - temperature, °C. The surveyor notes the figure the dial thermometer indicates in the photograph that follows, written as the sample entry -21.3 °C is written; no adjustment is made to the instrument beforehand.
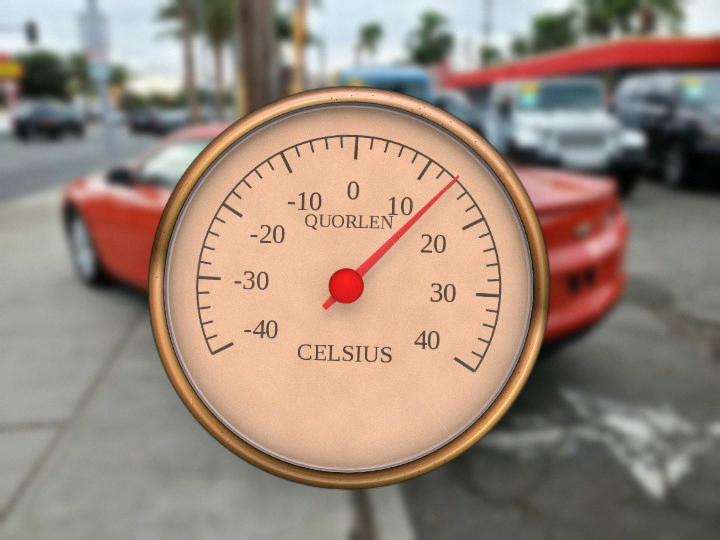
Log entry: 14 °C
